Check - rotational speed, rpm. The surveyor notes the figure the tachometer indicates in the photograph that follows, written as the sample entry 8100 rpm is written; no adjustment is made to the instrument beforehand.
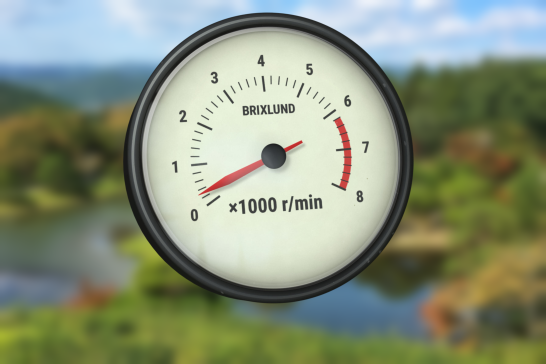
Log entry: 300 rpm
